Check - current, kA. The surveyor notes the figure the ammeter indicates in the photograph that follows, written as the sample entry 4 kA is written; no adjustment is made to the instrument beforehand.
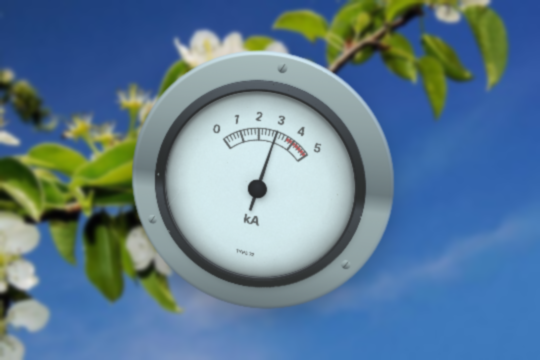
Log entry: 3 kA
